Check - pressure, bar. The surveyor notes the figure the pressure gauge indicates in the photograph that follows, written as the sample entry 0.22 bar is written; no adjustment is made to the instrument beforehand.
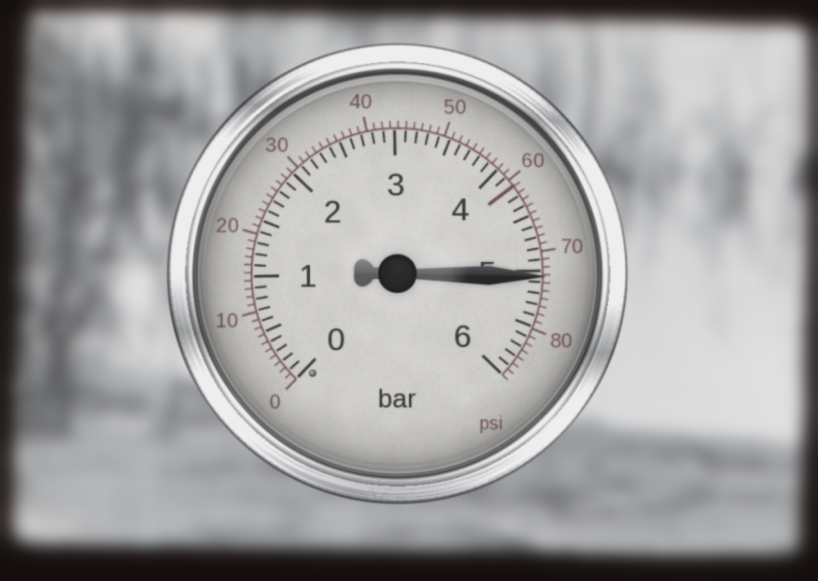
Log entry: 5.05 bar
